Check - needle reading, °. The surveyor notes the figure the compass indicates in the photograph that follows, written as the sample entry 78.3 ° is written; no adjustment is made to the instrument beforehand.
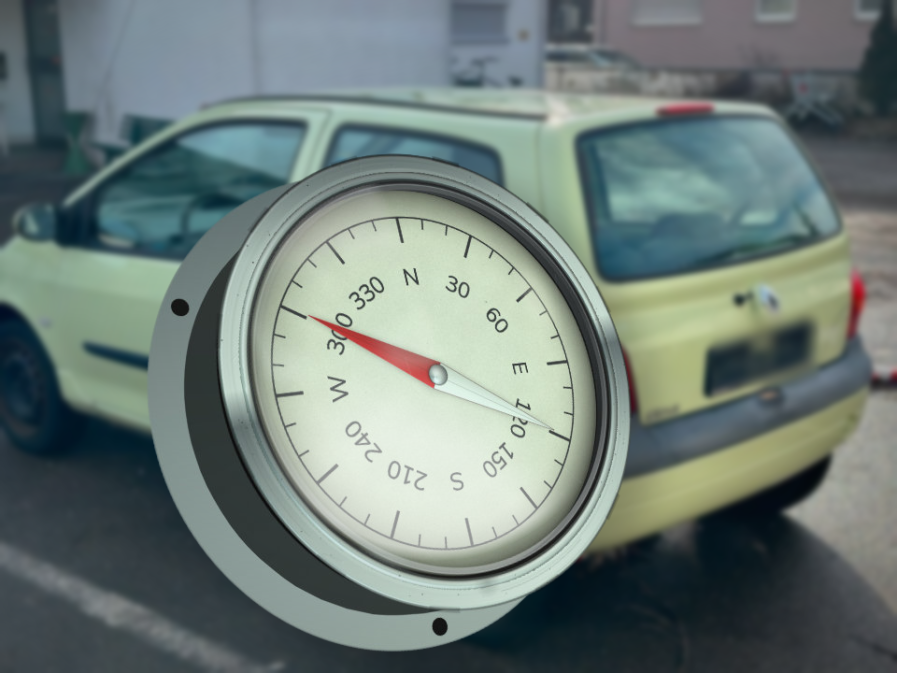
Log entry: 300 °
